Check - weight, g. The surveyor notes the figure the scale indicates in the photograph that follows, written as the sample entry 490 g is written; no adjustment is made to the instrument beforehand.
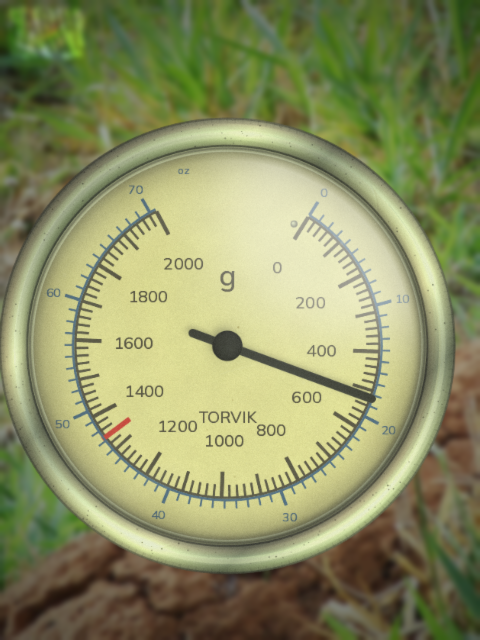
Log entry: 520 g
